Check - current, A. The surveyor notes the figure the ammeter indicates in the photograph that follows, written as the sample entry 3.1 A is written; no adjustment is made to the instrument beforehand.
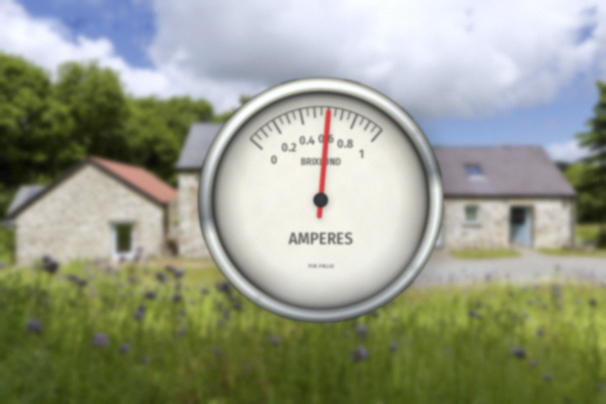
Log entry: 0.6 A
